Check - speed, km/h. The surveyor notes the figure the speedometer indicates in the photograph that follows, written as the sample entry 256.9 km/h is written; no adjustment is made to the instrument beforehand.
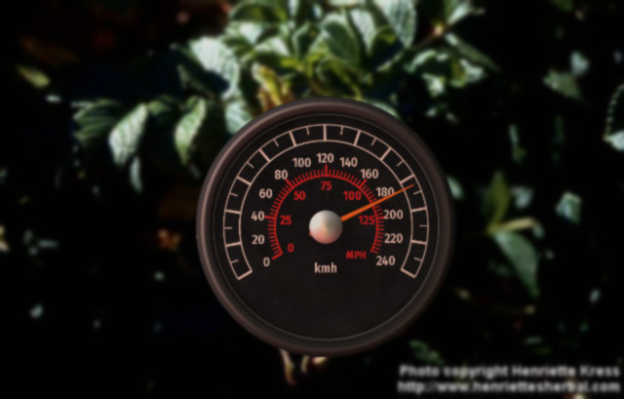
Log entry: 185 km/h
